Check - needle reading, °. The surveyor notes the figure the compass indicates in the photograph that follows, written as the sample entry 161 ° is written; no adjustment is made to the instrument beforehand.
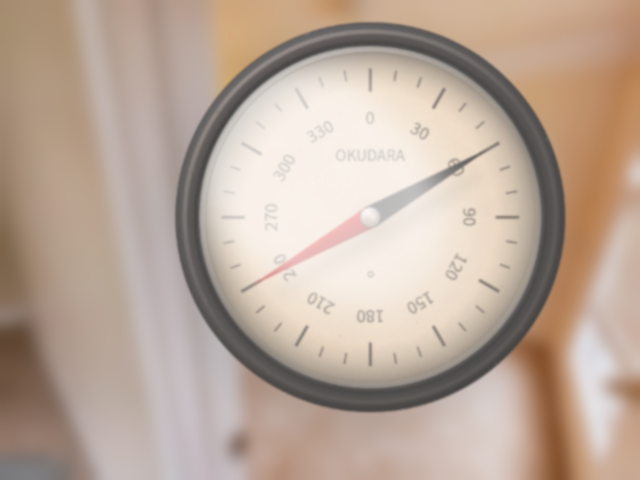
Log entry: 240 °
